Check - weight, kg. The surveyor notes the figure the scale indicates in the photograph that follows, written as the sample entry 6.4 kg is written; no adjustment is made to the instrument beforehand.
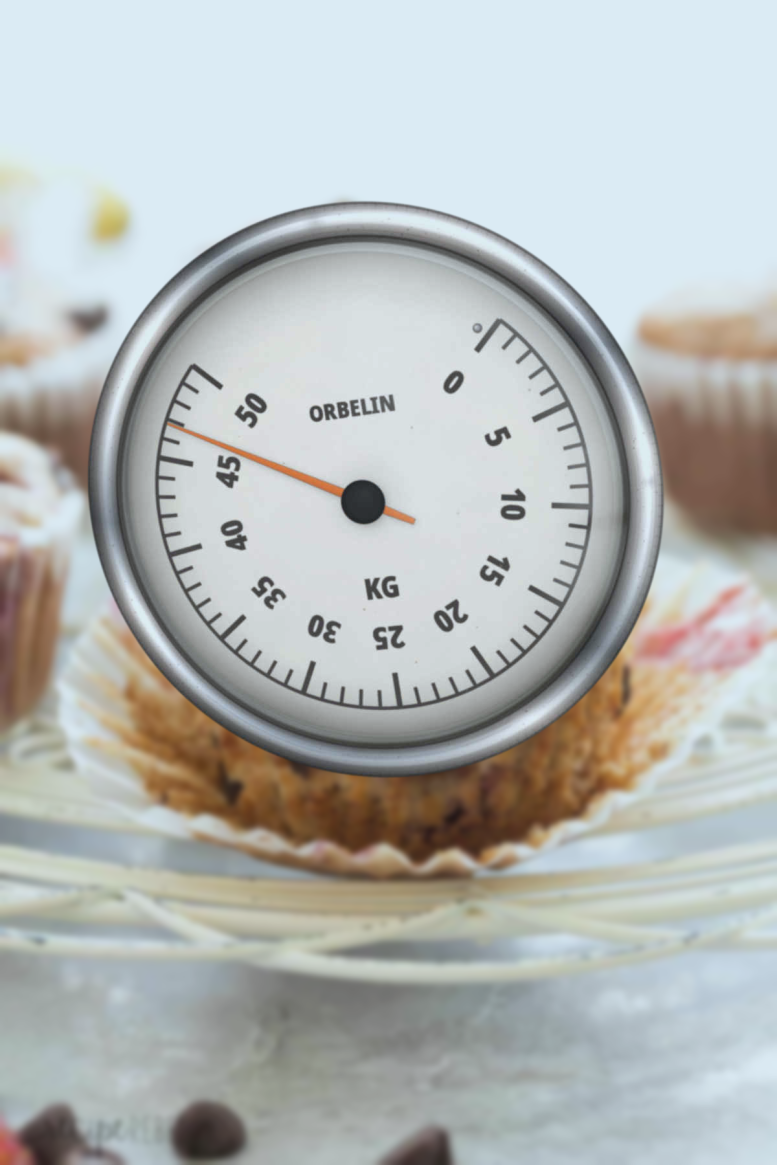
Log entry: 47 kg
